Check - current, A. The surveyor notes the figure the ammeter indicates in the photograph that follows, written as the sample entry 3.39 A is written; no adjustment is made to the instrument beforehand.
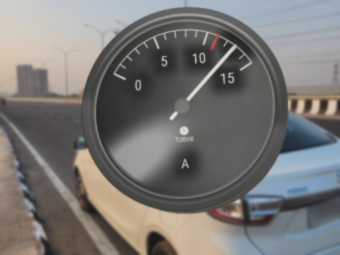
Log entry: 13 A
